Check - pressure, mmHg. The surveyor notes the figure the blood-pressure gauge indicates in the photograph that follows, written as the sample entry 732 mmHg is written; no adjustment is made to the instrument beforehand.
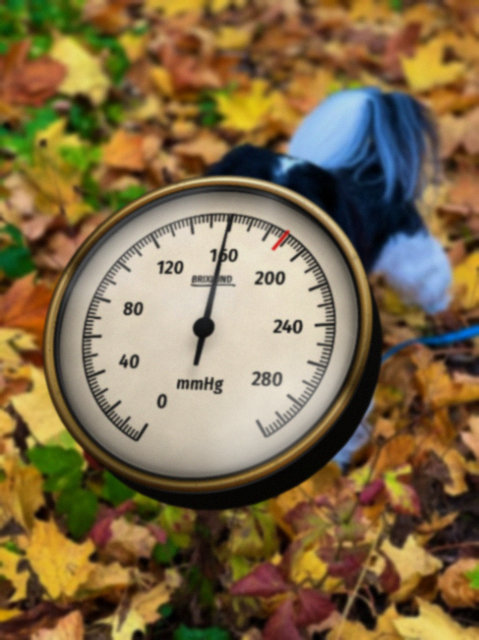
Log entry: 160 mmHg
